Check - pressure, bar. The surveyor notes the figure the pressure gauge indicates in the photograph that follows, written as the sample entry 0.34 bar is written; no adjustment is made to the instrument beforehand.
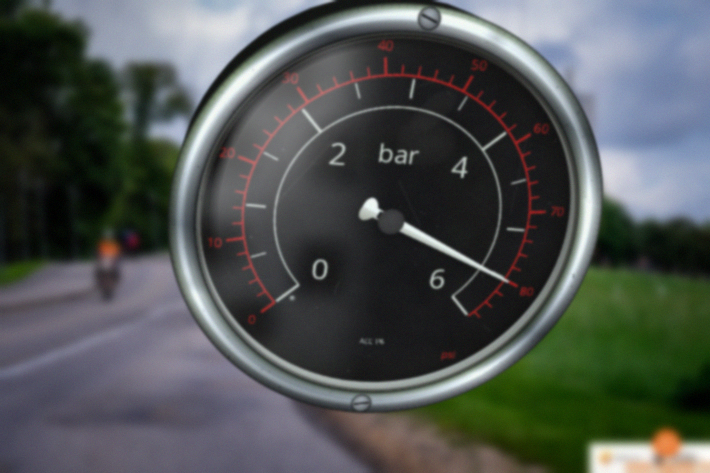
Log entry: 5.5 bar
